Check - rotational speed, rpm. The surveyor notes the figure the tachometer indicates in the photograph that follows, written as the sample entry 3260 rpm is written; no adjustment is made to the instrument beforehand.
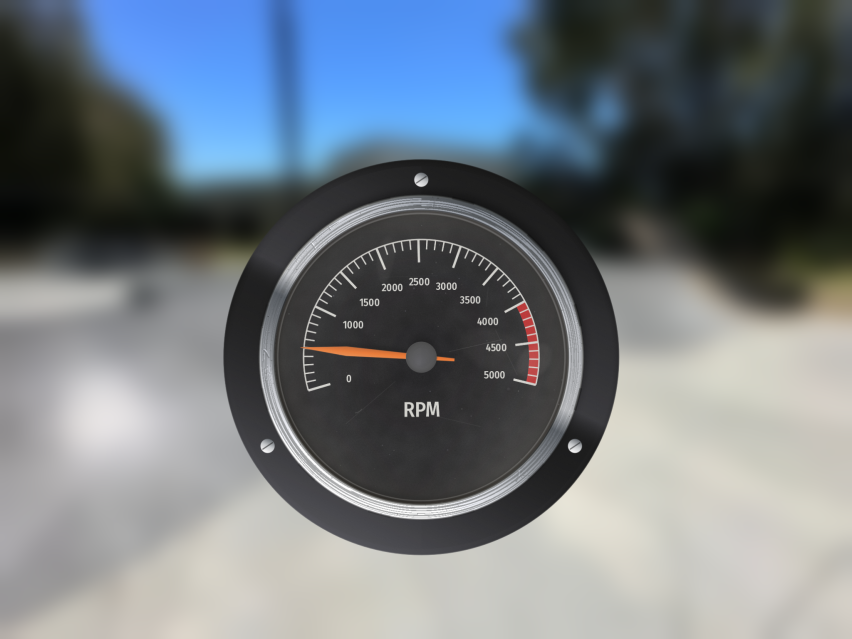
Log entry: 500 rpm
